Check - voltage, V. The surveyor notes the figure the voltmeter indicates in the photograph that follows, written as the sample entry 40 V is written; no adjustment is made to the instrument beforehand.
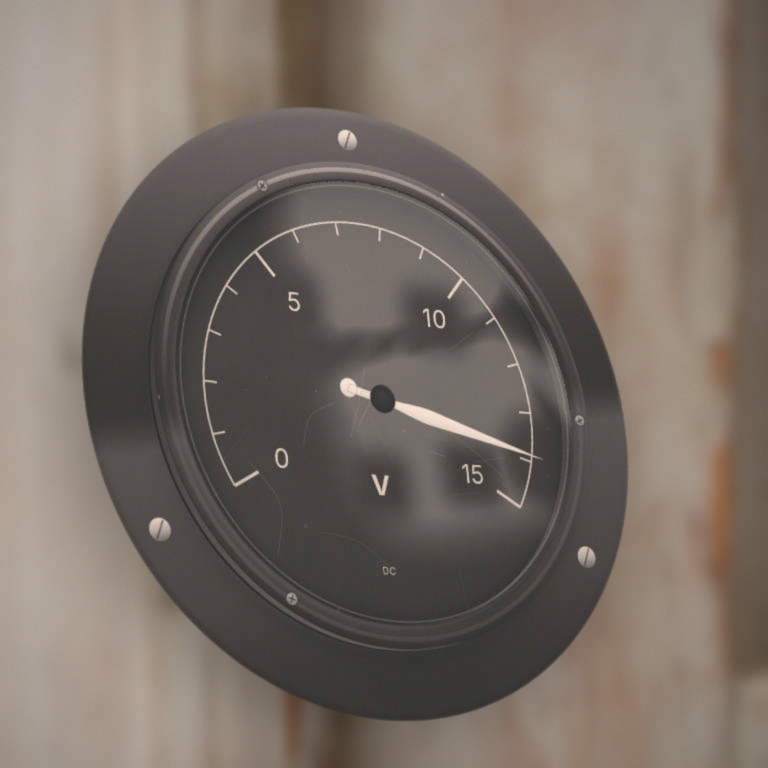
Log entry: 14 V
